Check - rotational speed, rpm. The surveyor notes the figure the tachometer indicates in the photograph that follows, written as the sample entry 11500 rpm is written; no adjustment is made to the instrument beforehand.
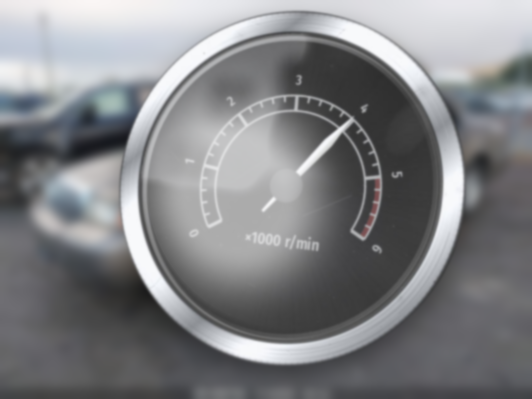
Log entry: 4000 rpm
